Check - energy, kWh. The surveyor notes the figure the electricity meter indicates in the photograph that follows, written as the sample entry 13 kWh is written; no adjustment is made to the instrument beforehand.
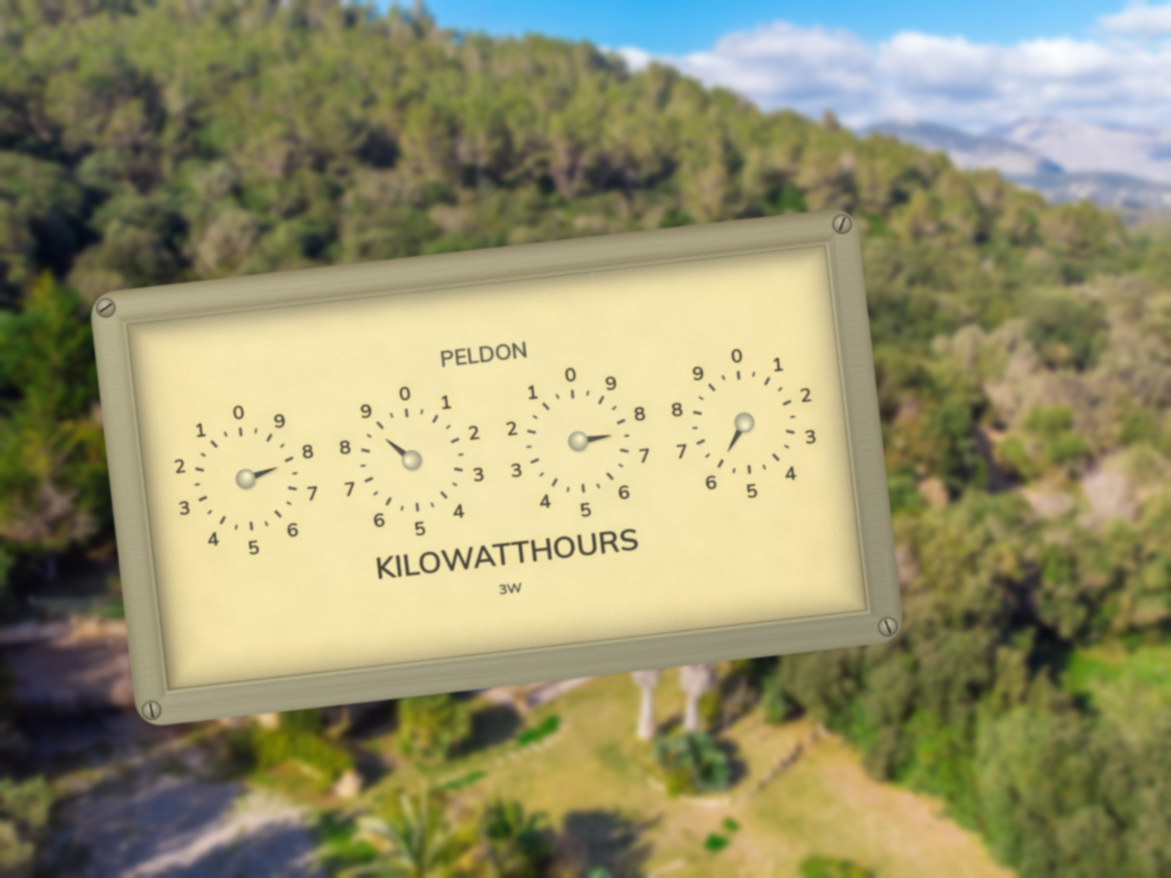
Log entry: 7876 kWh
